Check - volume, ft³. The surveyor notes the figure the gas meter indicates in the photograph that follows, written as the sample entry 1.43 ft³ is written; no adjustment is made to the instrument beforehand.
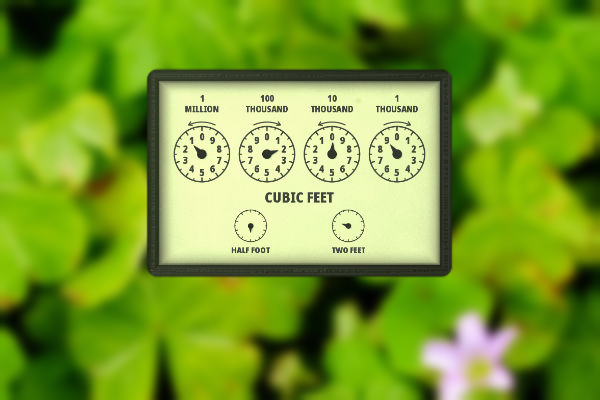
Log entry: 119900 ft³
